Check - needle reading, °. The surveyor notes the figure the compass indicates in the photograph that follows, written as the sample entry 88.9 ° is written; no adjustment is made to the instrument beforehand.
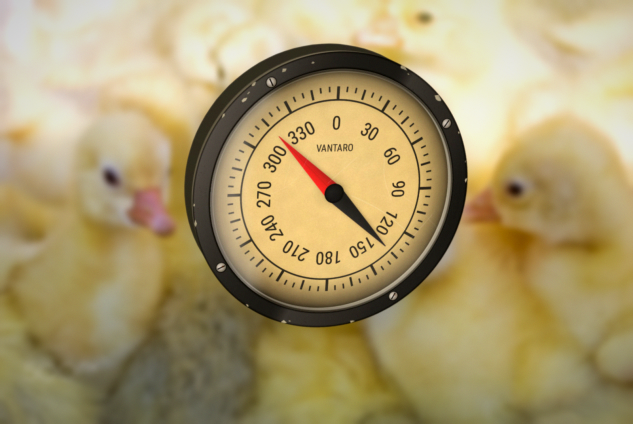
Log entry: 315 °
